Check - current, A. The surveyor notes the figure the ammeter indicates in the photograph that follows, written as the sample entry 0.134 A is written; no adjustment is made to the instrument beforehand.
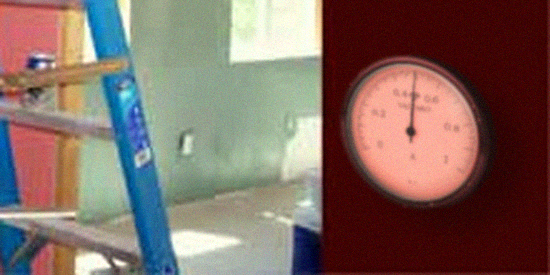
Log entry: 0.5 A
